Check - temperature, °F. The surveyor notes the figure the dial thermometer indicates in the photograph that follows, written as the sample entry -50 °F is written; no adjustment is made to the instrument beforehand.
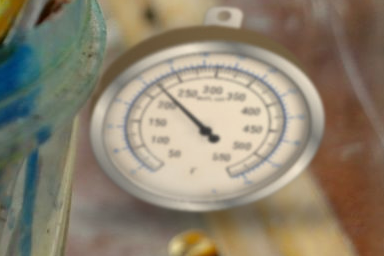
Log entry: 225 °F
